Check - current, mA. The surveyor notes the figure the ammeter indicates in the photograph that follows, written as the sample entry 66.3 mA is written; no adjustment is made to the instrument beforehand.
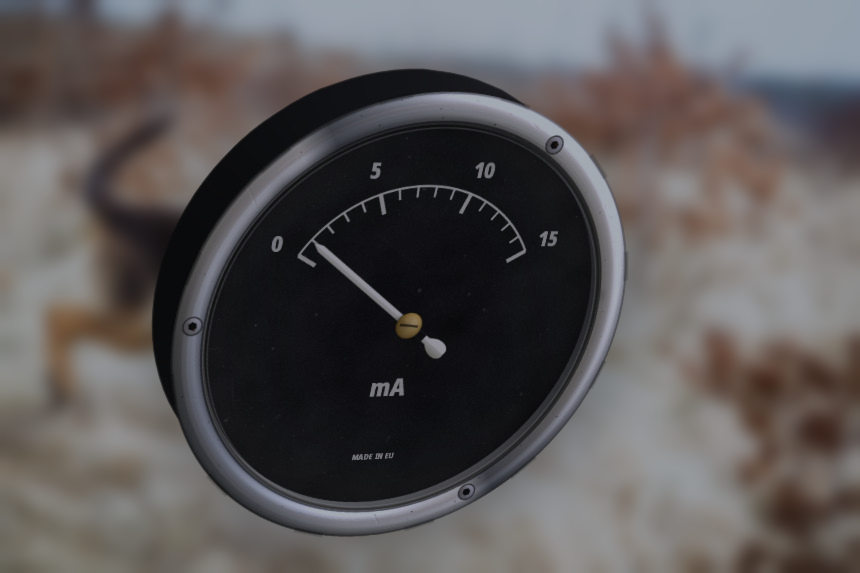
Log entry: 1 mA
